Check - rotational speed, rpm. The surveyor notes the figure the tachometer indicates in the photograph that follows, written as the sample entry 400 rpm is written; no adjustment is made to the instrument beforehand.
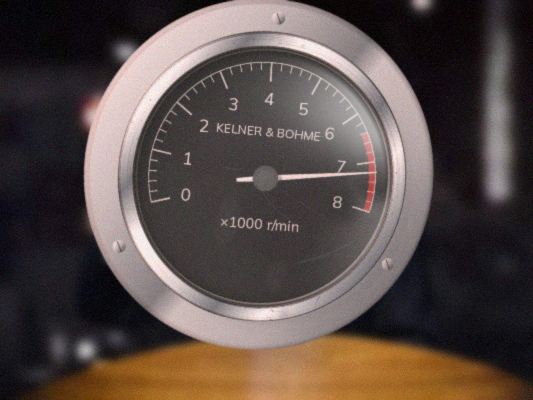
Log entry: 7200 rpm
